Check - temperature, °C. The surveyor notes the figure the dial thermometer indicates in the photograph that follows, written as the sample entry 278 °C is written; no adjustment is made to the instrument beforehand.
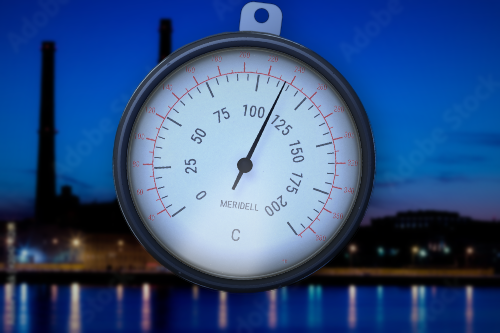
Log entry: 112.5 °C
